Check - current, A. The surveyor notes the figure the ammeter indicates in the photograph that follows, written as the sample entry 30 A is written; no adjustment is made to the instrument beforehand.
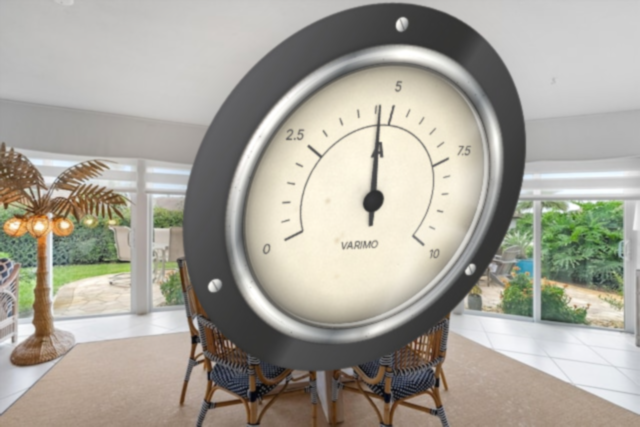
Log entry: 4.5 A
